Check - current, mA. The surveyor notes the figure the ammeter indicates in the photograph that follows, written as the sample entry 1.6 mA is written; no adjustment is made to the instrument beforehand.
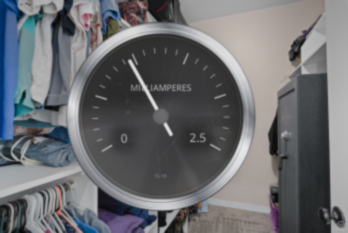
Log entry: 0.95 mA
